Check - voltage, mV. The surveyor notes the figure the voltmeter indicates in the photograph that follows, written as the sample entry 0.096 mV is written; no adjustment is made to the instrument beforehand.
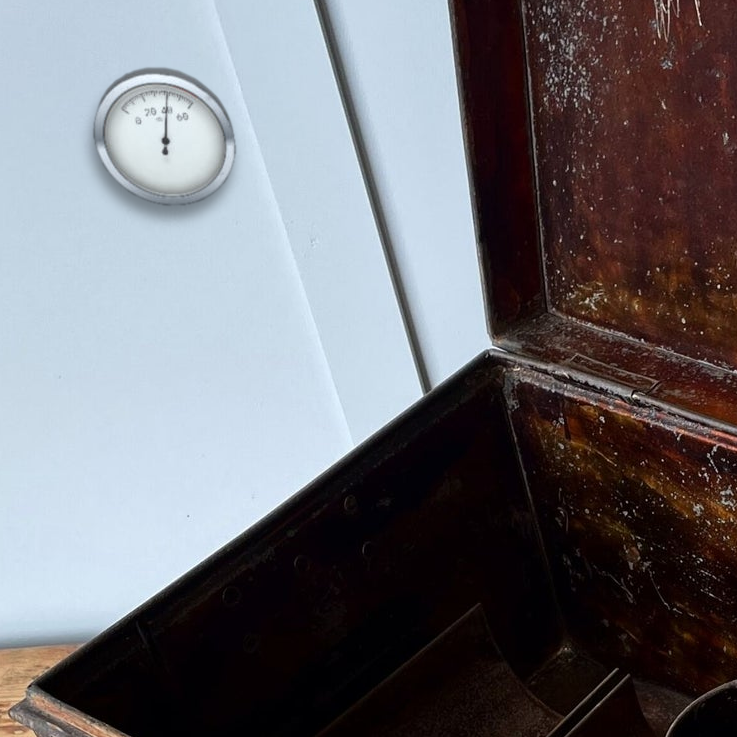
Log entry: 40 mV
